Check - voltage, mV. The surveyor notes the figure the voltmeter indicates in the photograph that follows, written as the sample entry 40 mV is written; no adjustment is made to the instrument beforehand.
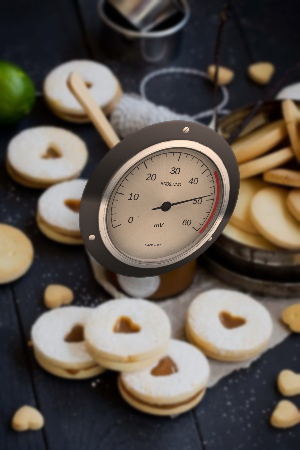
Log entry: 48 mV
